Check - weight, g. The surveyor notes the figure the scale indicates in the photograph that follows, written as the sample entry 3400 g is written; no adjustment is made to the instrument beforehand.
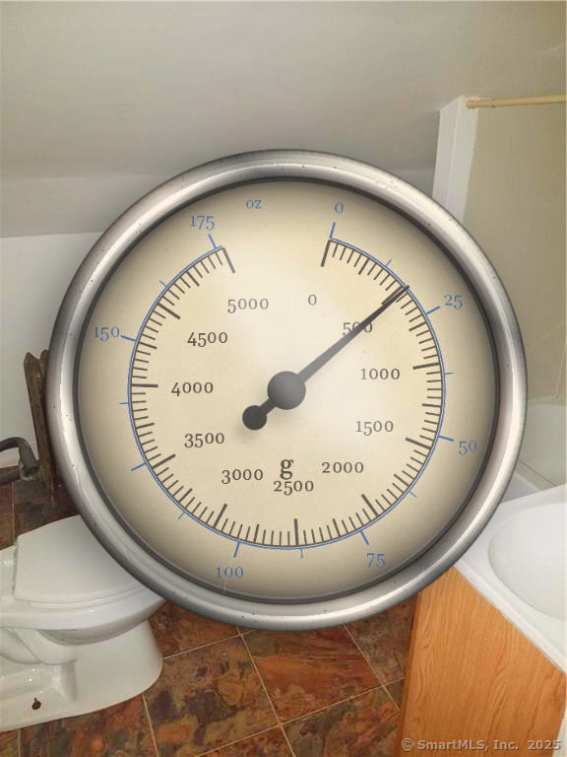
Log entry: 525 g
